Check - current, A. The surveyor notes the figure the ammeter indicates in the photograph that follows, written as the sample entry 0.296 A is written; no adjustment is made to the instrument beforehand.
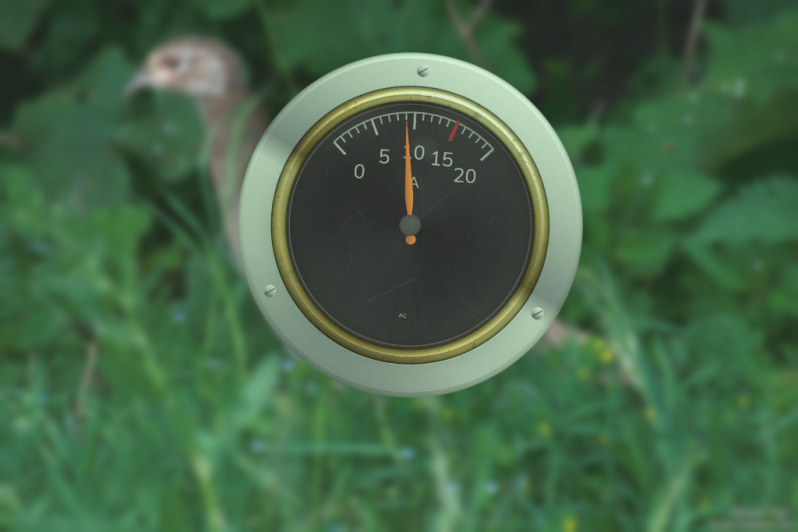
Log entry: 9 A
